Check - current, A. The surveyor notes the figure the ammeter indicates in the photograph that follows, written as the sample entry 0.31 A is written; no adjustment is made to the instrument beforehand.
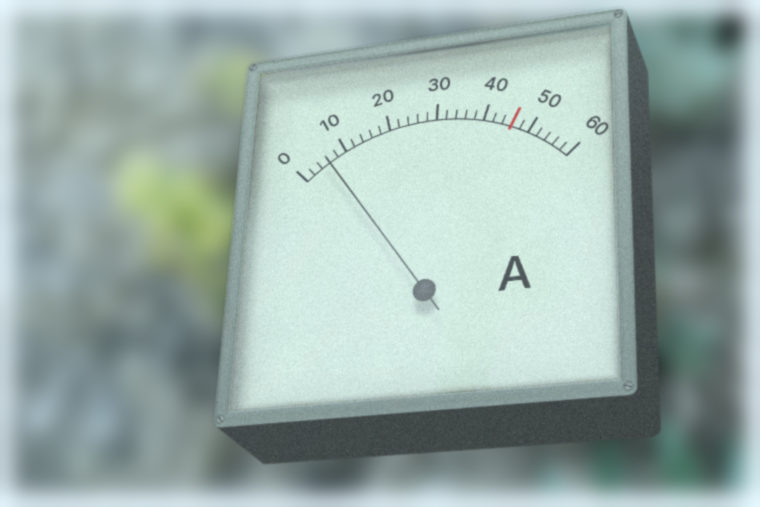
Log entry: 6 A
